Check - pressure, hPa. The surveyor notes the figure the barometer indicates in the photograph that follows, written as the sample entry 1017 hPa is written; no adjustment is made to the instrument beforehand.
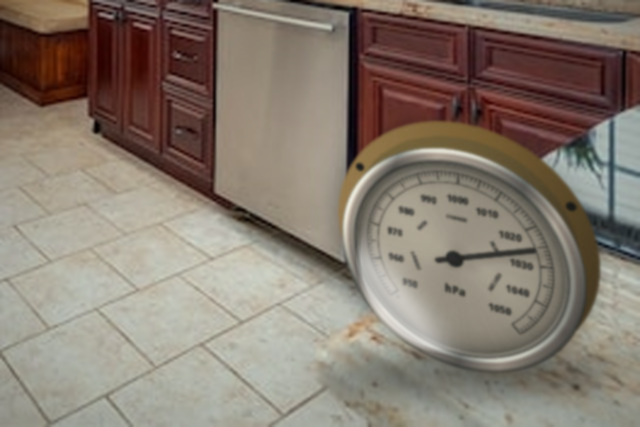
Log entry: 1025 hPa
